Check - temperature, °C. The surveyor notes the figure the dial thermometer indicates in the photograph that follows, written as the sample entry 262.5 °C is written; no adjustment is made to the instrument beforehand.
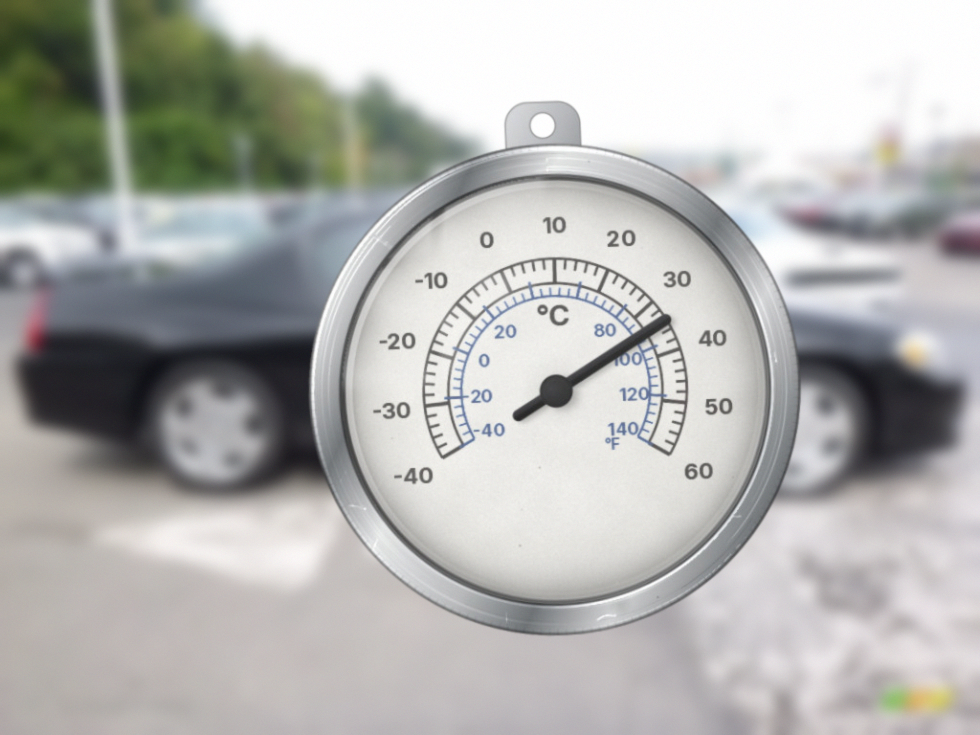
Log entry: 34 °C
